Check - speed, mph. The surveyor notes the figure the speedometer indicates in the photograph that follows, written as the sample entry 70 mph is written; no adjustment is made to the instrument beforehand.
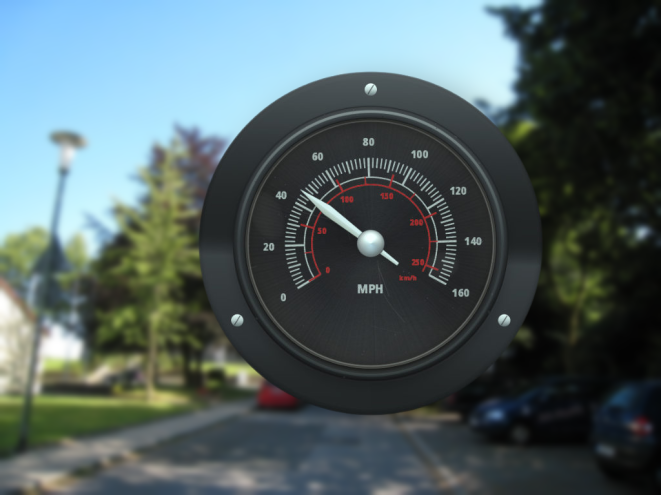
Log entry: 46 mph
